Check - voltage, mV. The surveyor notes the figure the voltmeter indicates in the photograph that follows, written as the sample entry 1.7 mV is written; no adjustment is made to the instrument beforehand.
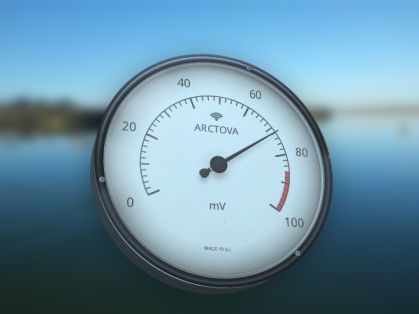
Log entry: 72 mV
